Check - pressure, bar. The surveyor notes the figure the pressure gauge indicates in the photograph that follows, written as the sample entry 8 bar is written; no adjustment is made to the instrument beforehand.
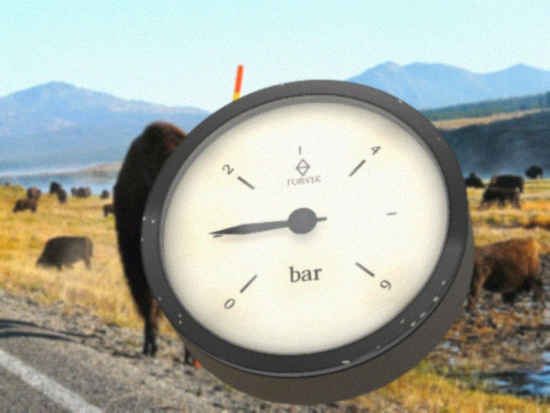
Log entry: 1 bar
